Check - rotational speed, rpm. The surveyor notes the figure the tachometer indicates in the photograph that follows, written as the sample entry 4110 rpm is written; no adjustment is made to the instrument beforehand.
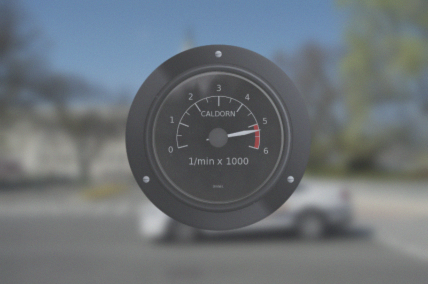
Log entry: 5250 rpm
